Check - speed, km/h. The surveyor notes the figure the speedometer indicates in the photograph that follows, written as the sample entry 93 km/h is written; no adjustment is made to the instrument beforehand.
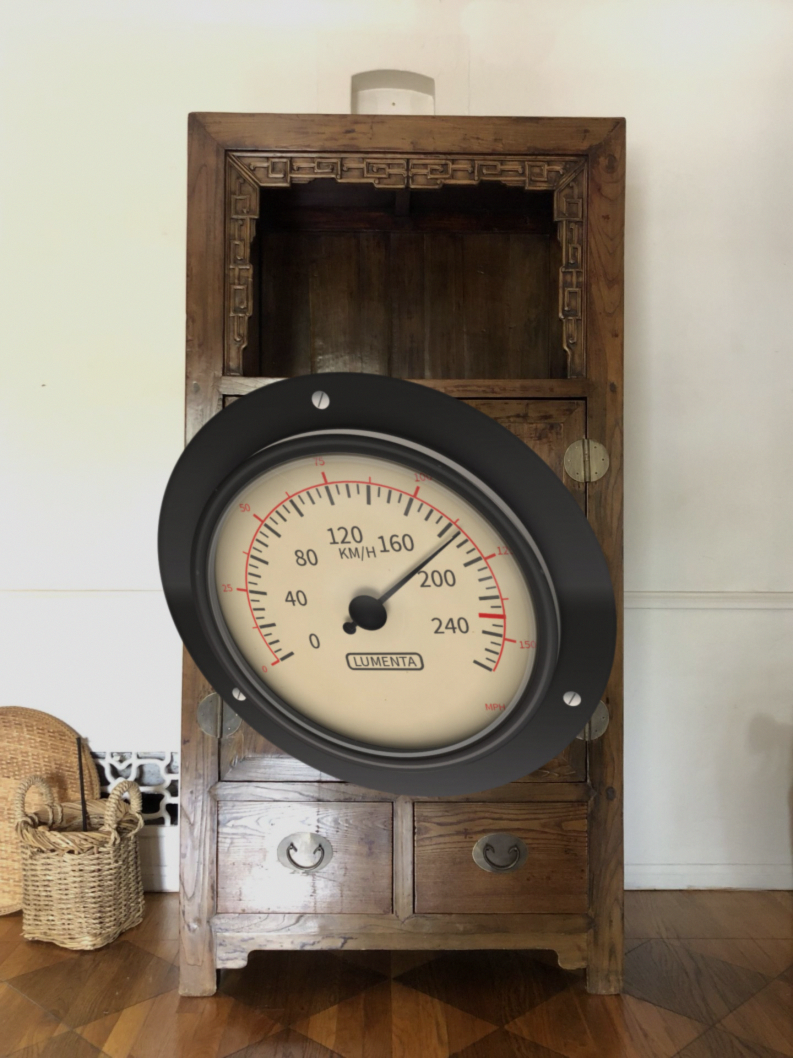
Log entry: 185 km/h
